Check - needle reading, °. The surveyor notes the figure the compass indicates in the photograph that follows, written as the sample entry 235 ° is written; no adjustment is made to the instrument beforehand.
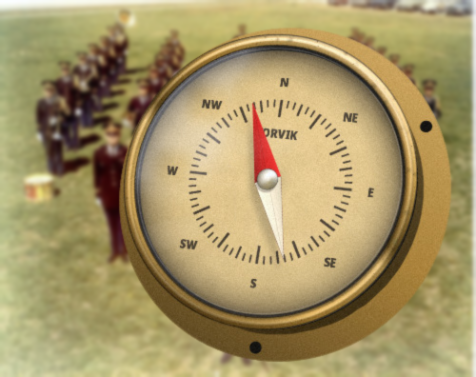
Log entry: 340 °
